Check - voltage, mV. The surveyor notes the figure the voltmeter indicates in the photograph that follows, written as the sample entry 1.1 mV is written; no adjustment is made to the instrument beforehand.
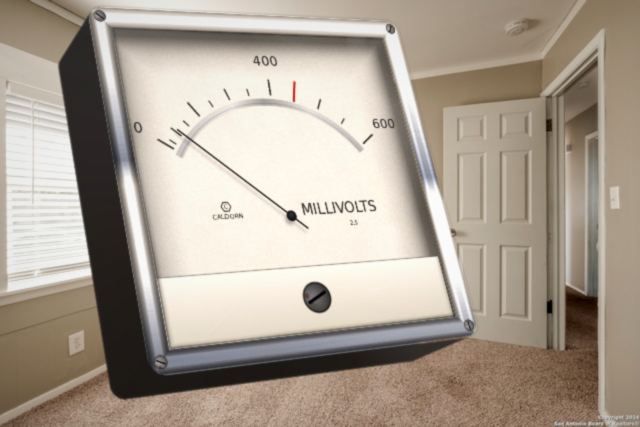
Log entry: 100 mV
